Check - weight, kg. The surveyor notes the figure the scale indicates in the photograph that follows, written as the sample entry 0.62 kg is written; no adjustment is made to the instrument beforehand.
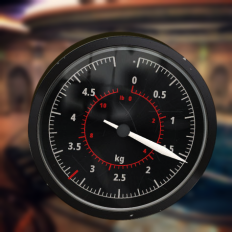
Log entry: 1.55 kg
